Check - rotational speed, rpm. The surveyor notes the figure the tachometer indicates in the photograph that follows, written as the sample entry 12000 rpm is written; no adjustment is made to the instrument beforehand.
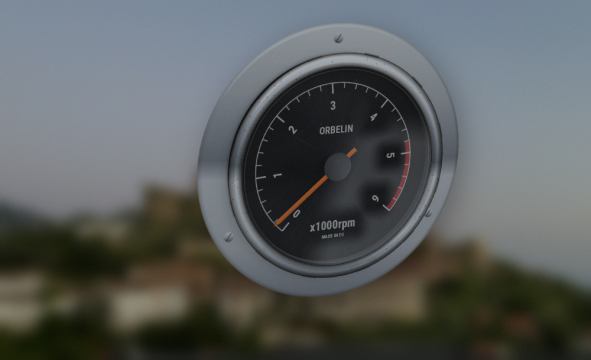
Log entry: 200 rpm
